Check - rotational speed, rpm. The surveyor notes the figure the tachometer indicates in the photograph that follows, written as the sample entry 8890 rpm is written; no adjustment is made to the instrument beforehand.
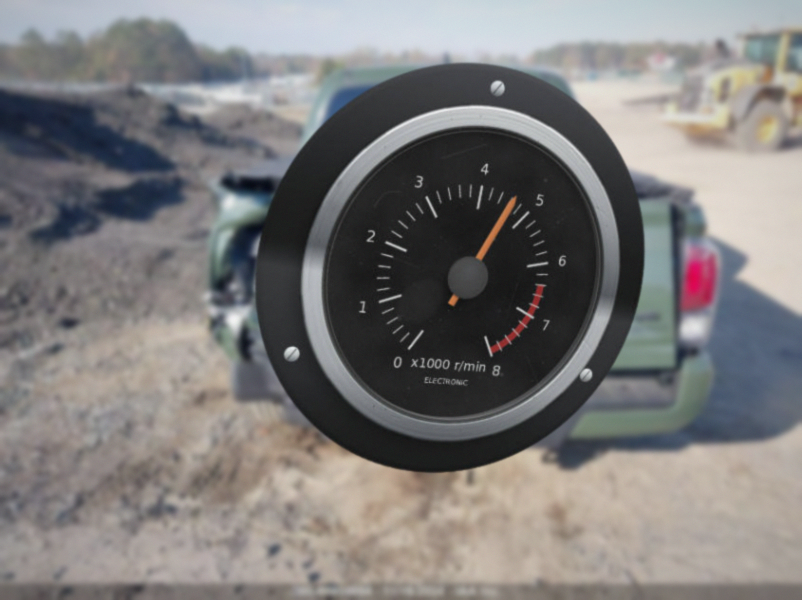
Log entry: 4600 rpm
